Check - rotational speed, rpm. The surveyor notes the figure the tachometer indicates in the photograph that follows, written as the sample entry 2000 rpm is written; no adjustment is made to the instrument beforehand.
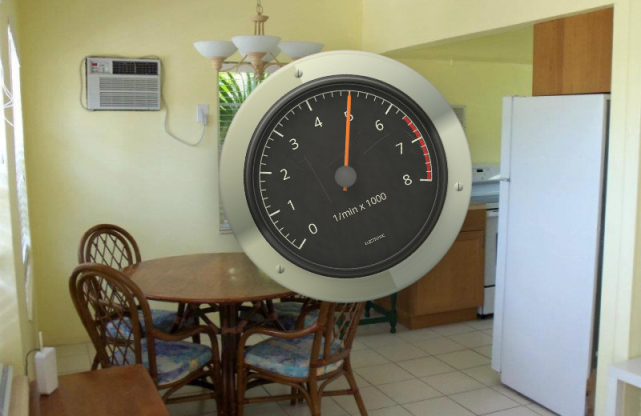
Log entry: 5000 rpm
